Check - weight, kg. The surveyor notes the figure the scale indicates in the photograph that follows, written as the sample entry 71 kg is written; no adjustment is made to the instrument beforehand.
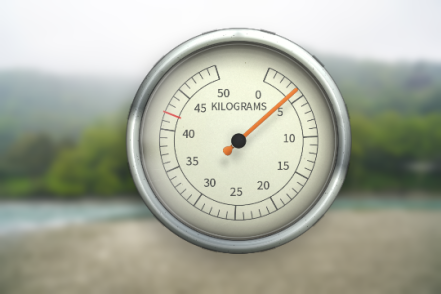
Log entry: 4 kg
